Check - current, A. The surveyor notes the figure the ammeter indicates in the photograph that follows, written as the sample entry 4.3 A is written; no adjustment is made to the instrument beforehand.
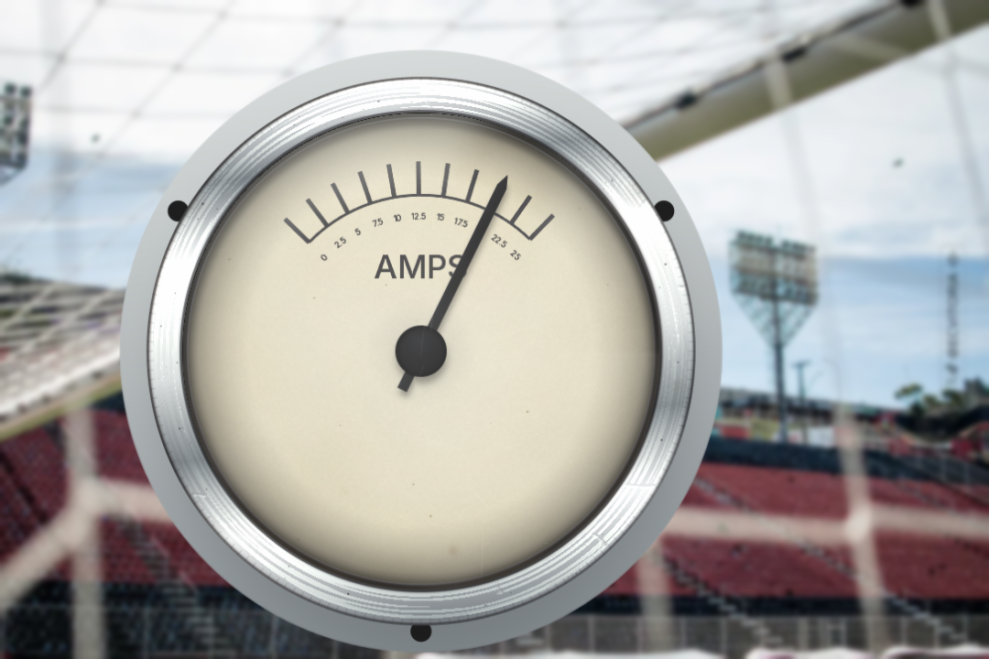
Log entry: 20 A
